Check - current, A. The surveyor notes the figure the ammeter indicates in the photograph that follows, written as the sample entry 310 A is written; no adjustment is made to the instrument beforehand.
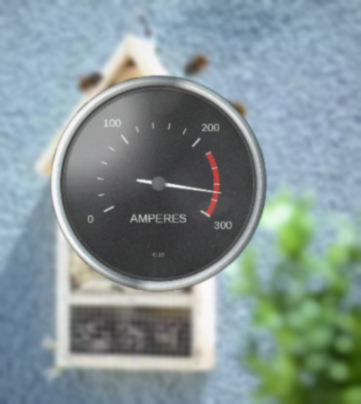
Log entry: 270 A
